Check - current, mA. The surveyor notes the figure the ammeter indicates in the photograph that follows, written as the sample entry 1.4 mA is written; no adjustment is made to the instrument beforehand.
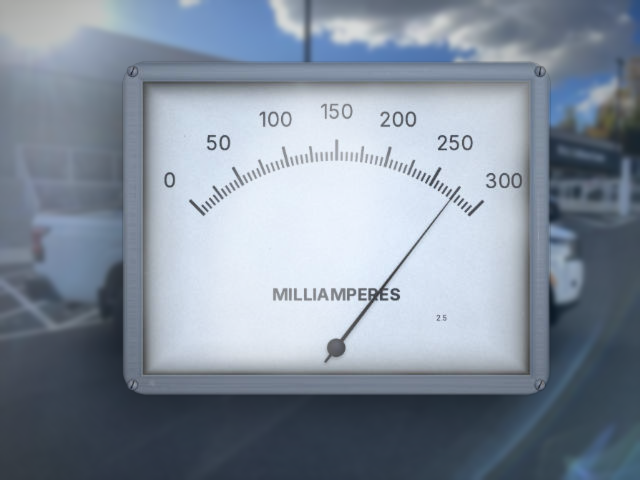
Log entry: 275 mA
